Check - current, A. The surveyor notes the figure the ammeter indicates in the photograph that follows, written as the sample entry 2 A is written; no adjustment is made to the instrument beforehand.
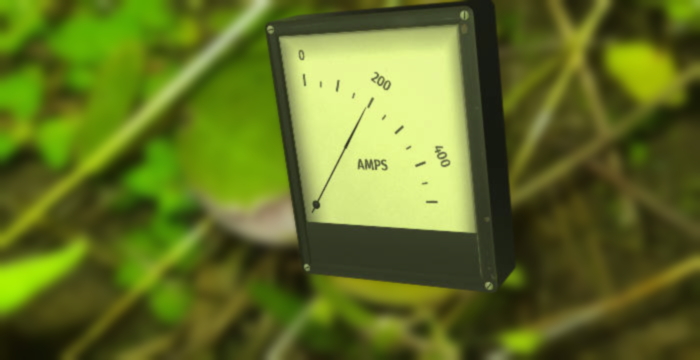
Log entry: 200 A
